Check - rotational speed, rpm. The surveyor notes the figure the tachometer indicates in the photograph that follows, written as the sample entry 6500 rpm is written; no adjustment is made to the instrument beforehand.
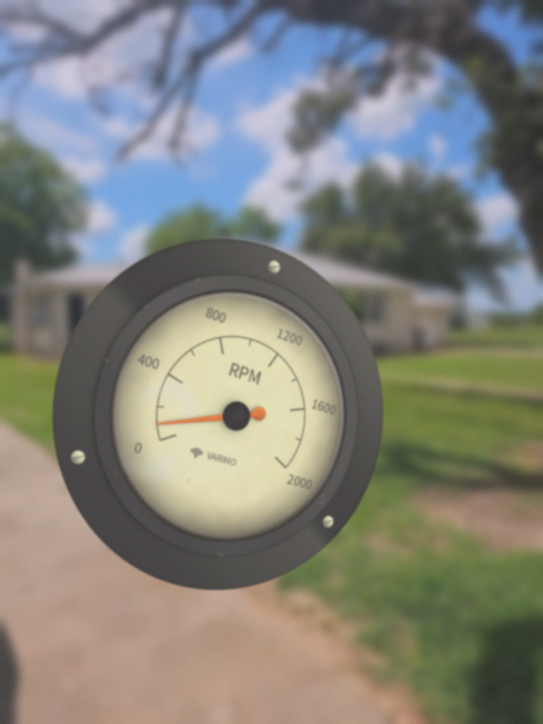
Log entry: 100 rpm
